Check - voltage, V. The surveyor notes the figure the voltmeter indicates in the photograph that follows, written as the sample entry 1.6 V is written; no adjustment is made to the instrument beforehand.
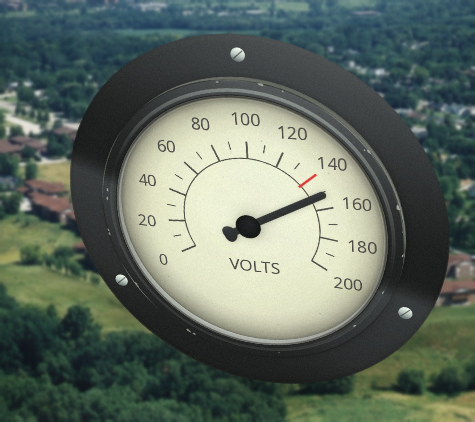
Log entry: 150 V
